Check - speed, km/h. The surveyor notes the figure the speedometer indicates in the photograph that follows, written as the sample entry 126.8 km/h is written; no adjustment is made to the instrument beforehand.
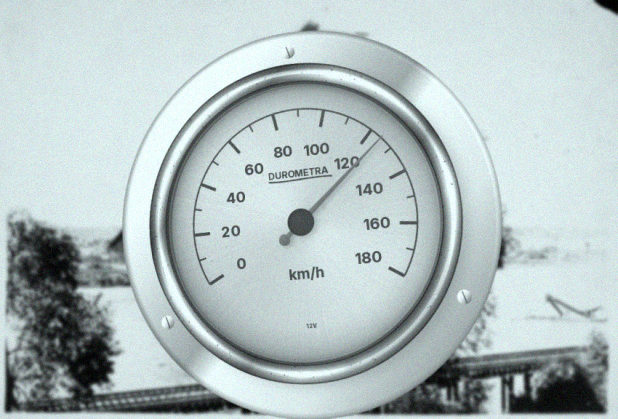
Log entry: 125 km/h
